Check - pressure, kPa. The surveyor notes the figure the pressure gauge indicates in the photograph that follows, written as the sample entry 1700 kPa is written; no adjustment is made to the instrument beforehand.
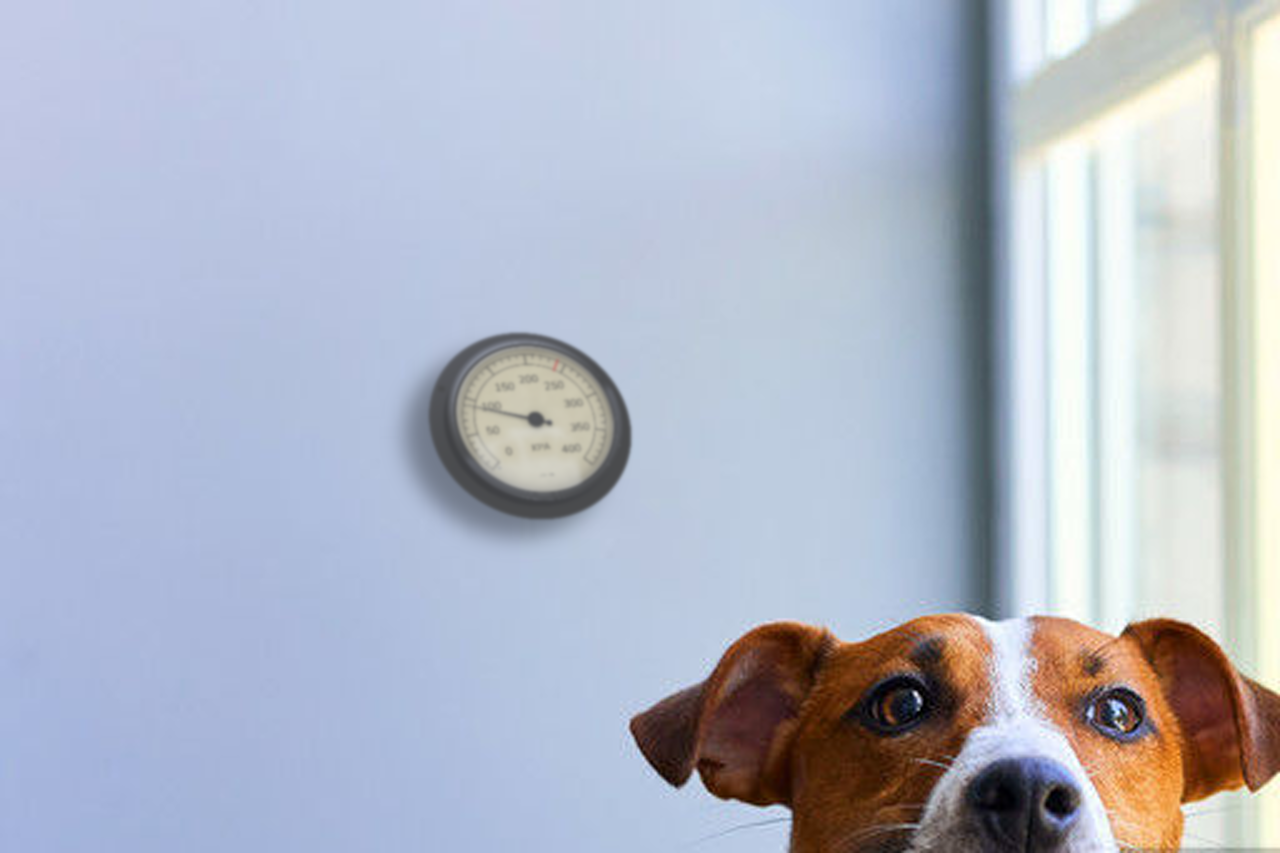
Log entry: 90 kPa
